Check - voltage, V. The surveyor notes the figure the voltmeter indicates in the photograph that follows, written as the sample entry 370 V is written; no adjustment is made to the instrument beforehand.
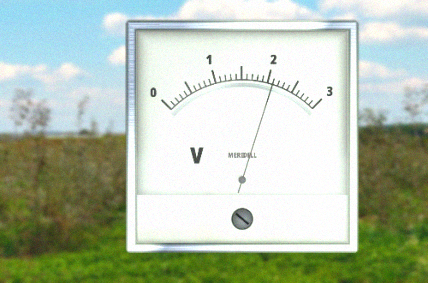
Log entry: 2.1 V
